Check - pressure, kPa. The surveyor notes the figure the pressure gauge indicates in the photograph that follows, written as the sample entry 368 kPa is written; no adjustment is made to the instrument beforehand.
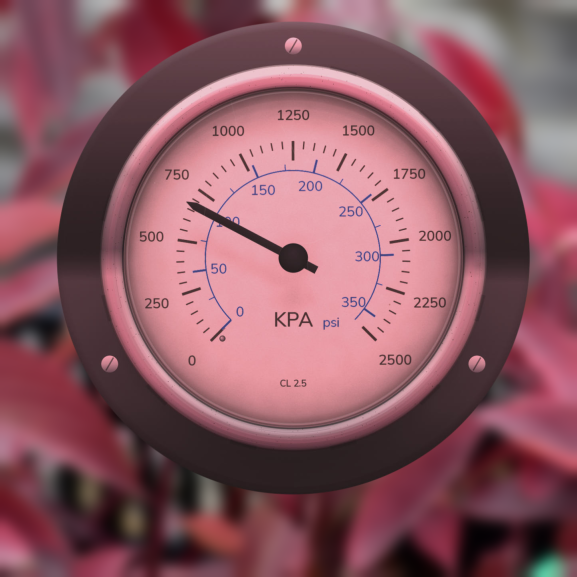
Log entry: 675 kPa
